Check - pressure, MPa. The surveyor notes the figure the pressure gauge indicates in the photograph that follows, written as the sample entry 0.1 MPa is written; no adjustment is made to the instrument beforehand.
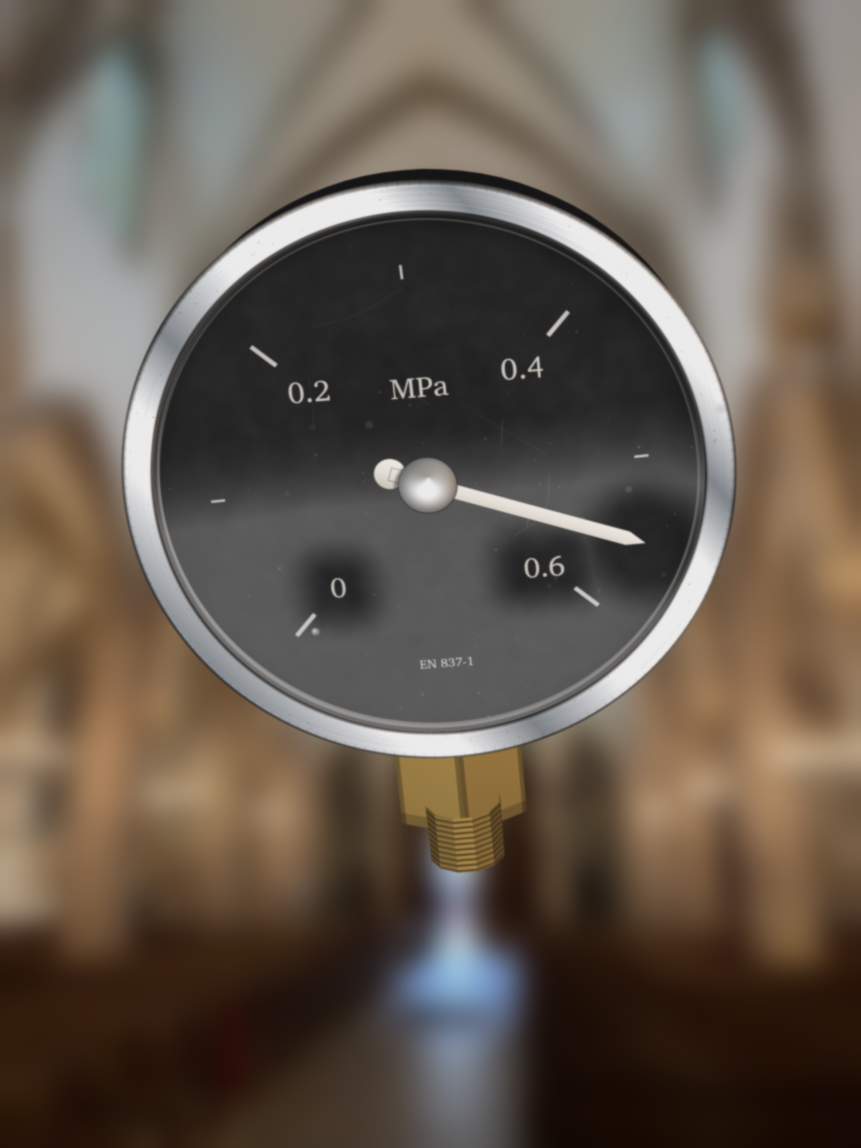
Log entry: 0.55 MPa
